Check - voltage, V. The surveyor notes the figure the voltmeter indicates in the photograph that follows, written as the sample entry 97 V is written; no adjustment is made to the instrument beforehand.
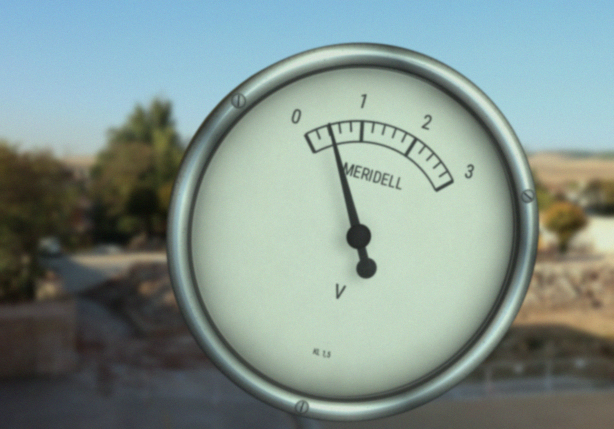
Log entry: 0.4 V
